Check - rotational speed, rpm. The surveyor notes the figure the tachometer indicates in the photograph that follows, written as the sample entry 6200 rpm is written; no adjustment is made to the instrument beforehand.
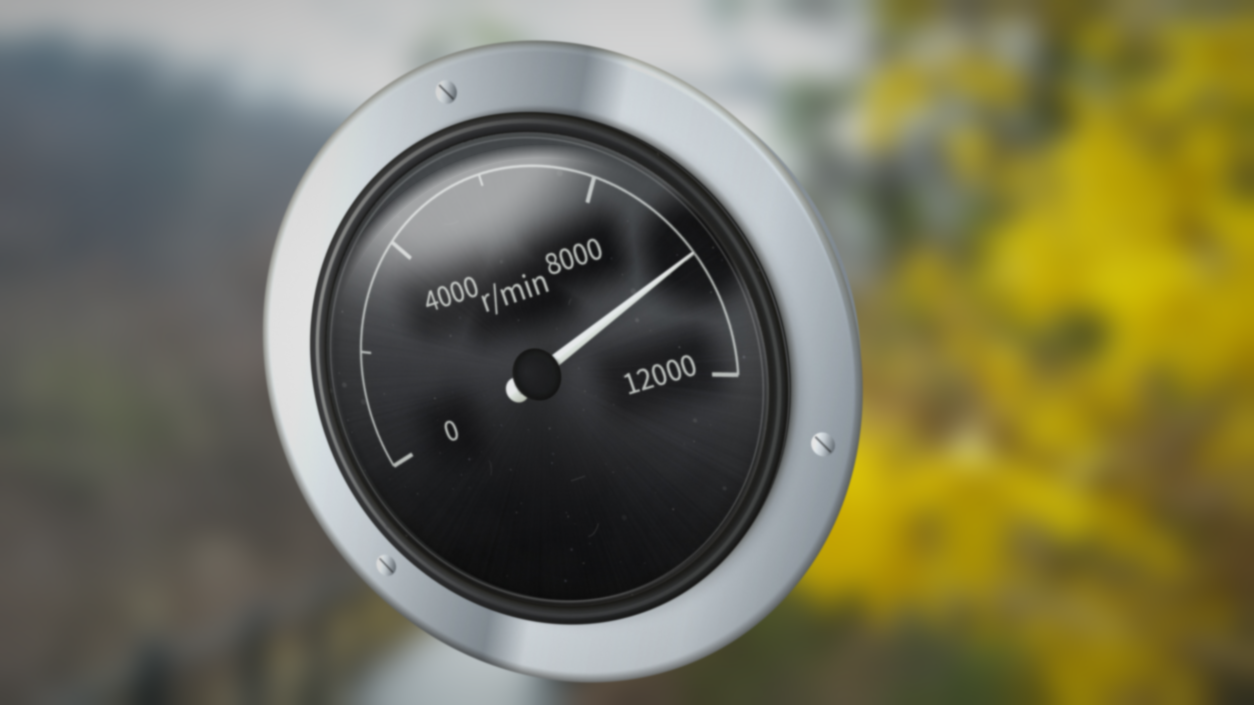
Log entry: 10000 rpm
